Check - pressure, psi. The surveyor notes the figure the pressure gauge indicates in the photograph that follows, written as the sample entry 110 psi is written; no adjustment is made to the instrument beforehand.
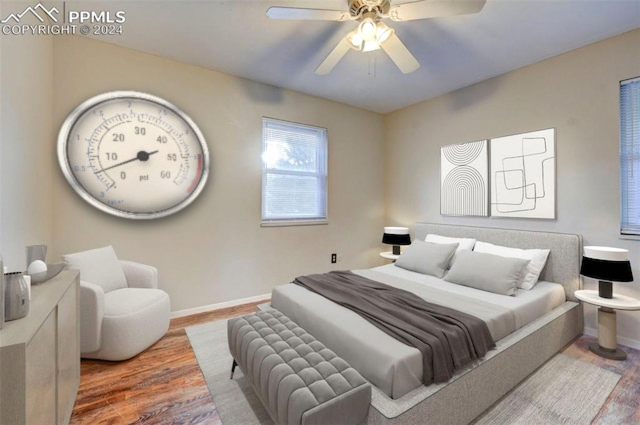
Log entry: 5 psi
